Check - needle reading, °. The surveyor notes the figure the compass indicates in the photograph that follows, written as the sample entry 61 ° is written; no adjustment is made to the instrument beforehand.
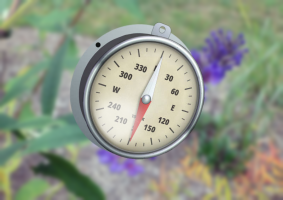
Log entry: 180 °
